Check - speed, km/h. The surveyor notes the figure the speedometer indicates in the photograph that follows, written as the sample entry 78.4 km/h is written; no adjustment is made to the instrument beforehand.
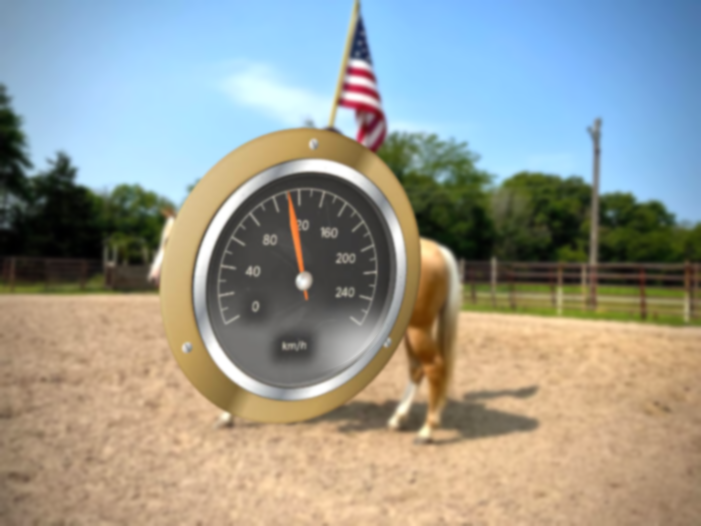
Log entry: 110 km/h
